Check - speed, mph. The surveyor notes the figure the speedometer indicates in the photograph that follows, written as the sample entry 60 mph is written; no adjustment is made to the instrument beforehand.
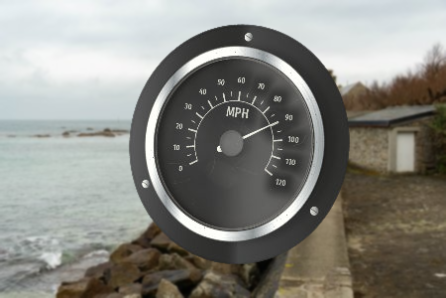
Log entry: 90 mph
